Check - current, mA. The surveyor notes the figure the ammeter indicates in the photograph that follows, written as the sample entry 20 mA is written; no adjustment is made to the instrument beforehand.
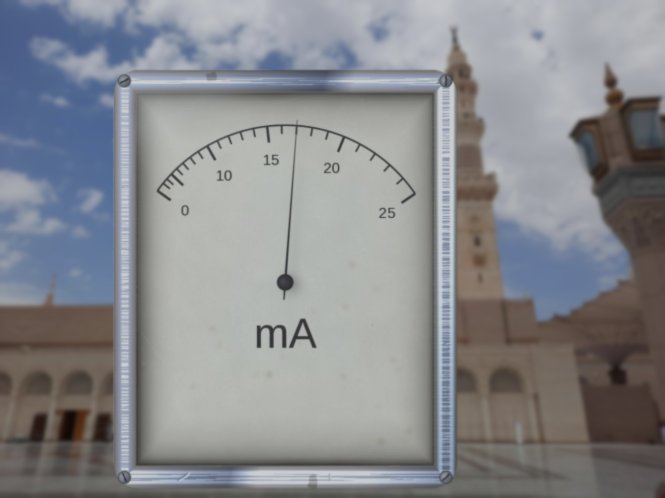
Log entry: 17 mA
